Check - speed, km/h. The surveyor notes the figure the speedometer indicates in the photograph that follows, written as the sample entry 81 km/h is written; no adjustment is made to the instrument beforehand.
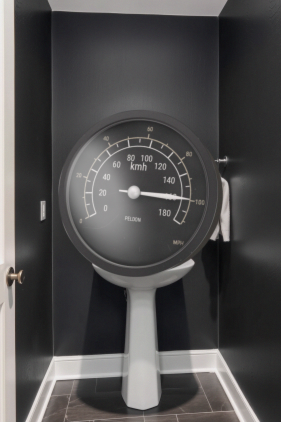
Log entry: 160 km/h
